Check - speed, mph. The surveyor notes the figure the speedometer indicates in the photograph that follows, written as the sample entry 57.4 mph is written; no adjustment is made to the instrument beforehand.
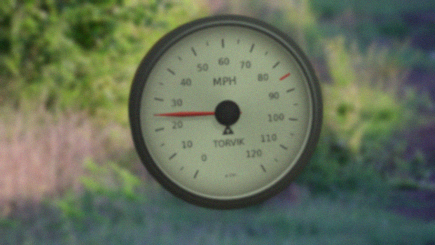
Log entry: 25 mph
